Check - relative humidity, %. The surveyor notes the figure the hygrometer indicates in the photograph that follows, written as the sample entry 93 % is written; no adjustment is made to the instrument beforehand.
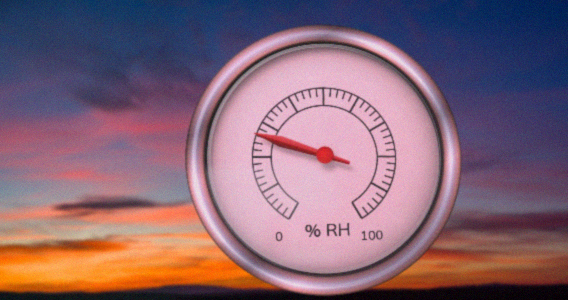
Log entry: 26 %
